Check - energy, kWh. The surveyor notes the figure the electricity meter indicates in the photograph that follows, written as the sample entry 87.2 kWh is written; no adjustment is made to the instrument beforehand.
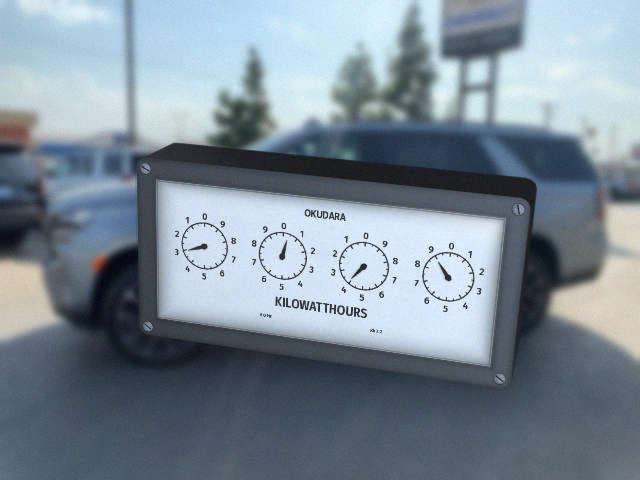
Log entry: 3039 kWh
